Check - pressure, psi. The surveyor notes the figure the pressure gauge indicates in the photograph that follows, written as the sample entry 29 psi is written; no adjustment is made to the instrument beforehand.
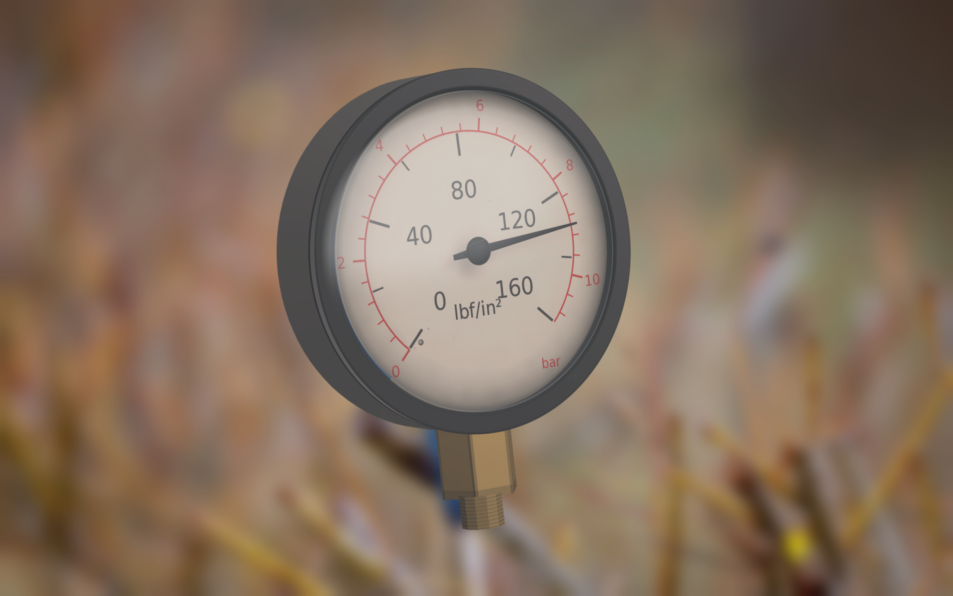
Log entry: 130 psi
